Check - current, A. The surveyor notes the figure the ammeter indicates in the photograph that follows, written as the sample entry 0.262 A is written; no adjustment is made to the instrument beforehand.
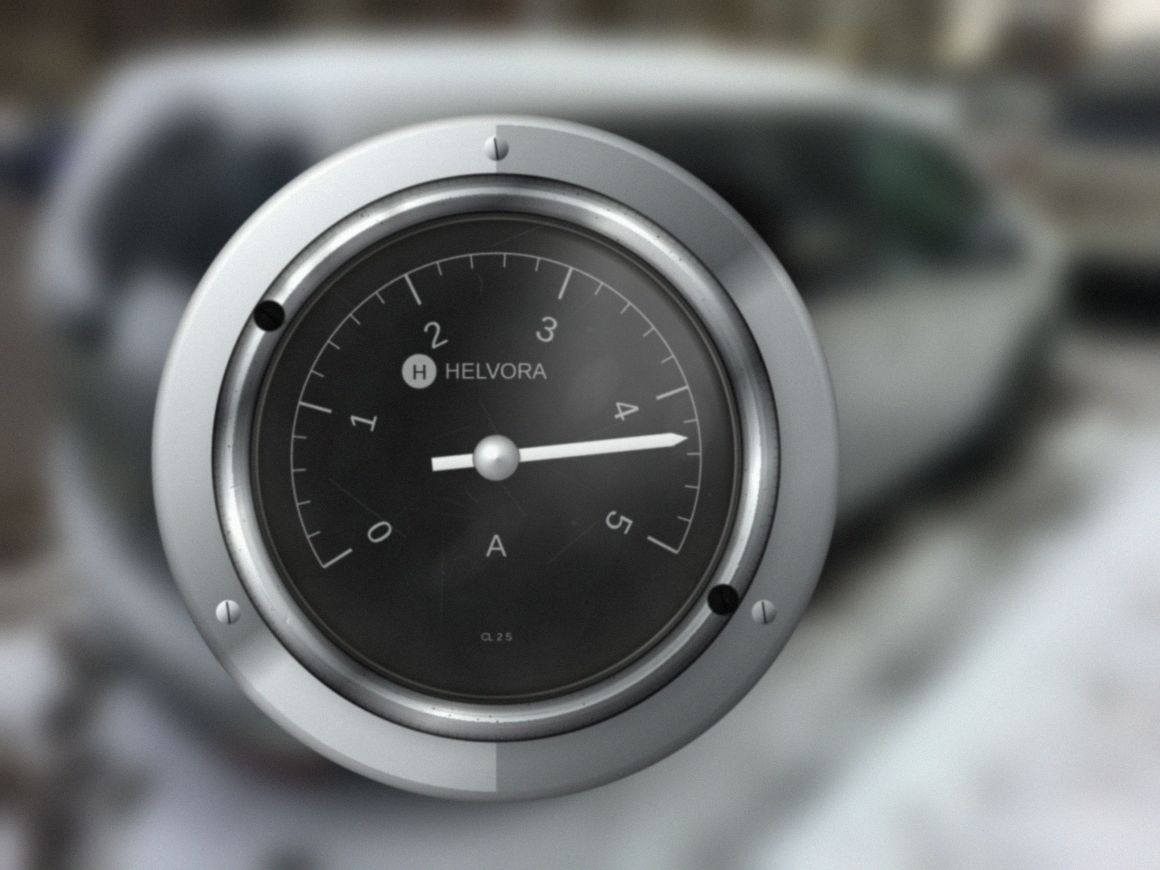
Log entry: 4.3 A
